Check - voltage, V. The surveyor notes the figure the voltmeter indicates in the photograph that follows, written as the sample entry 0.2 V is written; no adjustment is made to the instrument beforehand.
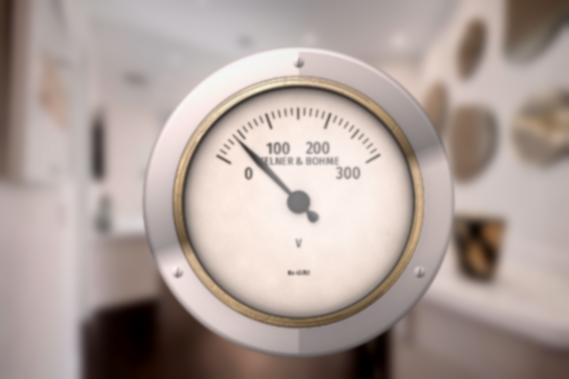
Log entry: 40 V
